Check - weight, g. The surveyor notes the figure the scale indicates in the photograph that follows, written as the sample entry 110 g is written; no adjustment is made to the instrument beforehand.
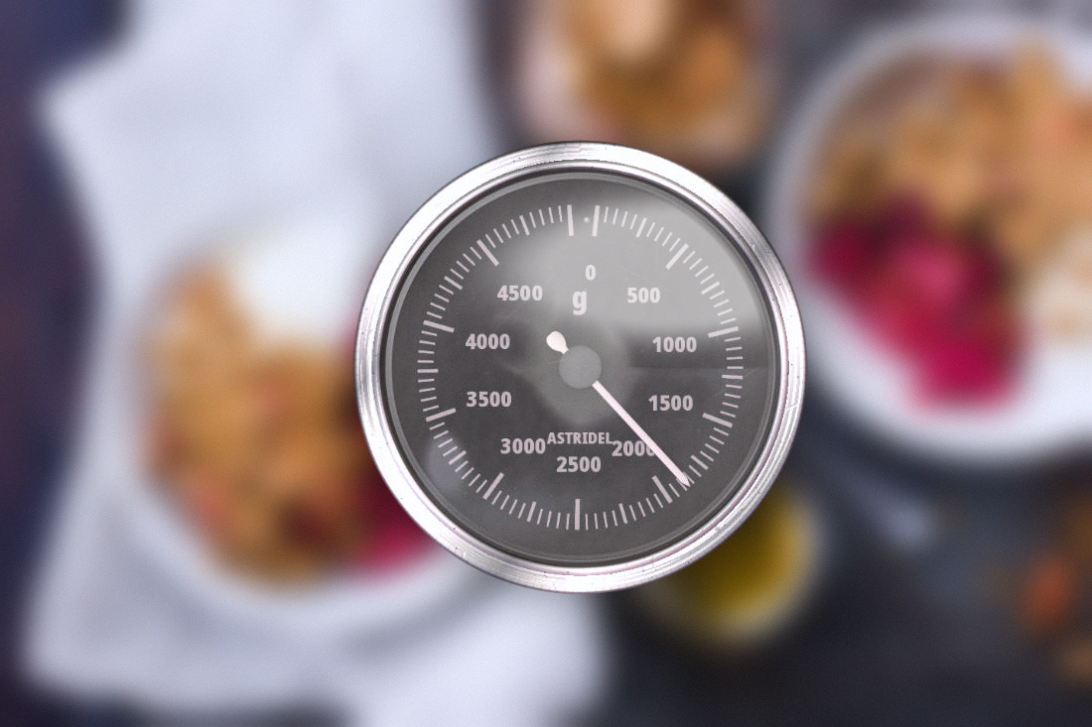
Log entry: 1875 g
